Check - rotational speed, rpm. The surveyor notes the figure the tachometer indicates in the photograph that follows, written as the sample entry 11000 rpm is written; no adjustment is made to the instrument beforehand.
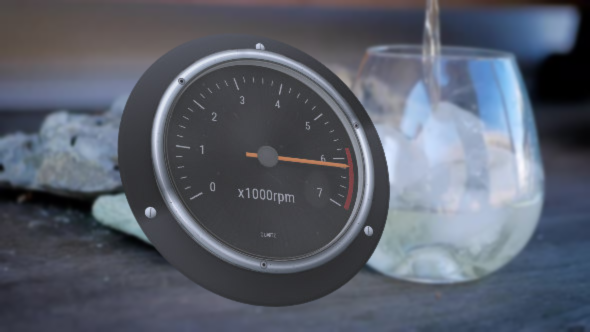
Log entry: 6200 rpm
